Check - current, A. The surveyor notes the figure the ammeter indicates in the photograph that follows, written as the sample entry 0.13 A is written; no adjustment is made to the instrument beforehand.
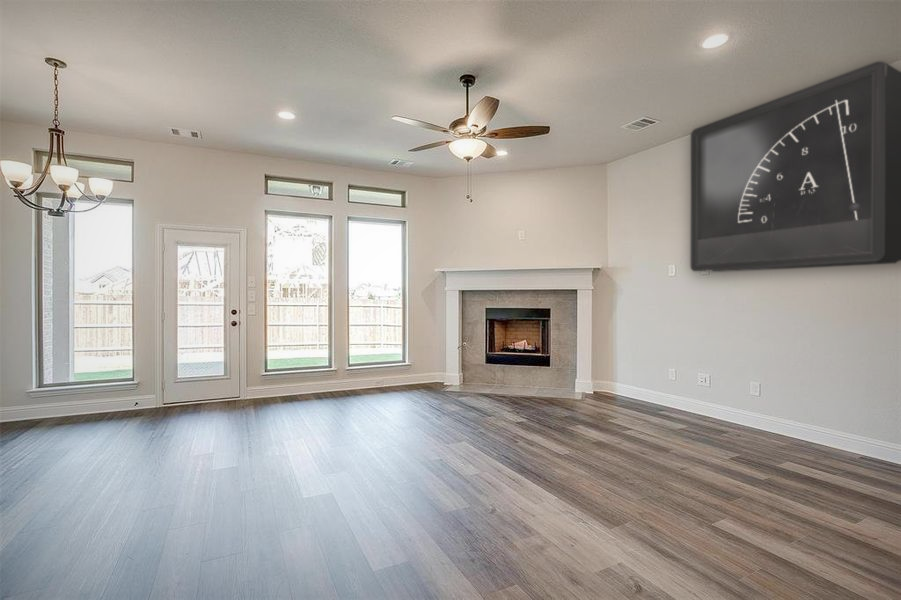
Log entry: 9.75 A
